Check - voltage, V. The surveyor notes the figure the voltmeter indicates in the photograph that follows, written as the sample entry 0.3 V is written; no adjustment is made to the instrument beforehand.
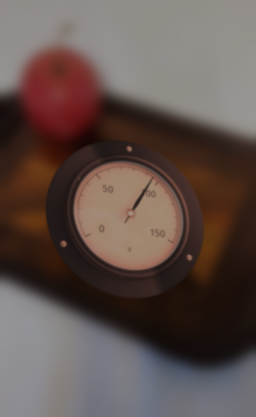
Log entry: 95 V
